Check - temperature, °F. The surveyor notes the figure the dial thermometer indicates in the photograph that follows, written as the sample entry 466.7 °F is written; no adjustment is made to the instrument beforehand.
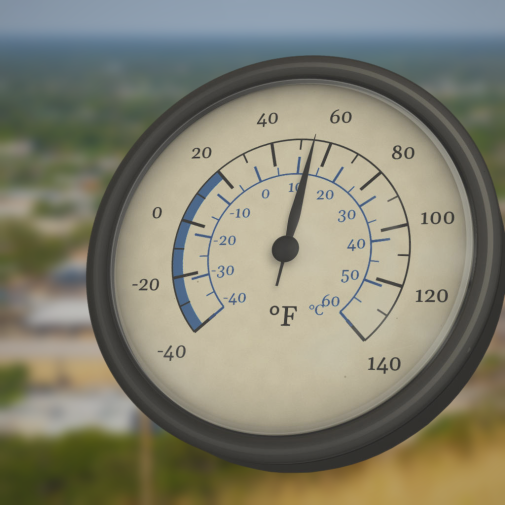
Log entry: 55 °F
